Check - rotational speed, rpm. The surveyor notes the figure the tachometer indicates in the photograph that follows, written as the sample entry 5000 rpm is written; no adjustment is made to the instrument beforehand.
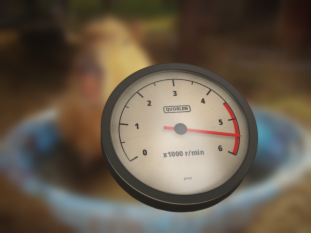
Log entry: 5500 rpm
